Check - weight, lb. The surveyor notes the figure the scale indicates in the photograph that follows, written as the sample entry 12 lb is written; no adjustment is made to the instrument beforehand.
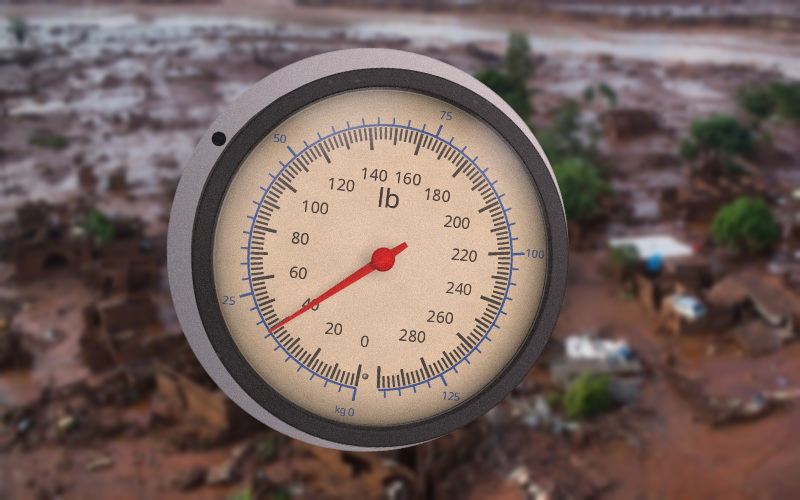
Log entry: 40 lb
